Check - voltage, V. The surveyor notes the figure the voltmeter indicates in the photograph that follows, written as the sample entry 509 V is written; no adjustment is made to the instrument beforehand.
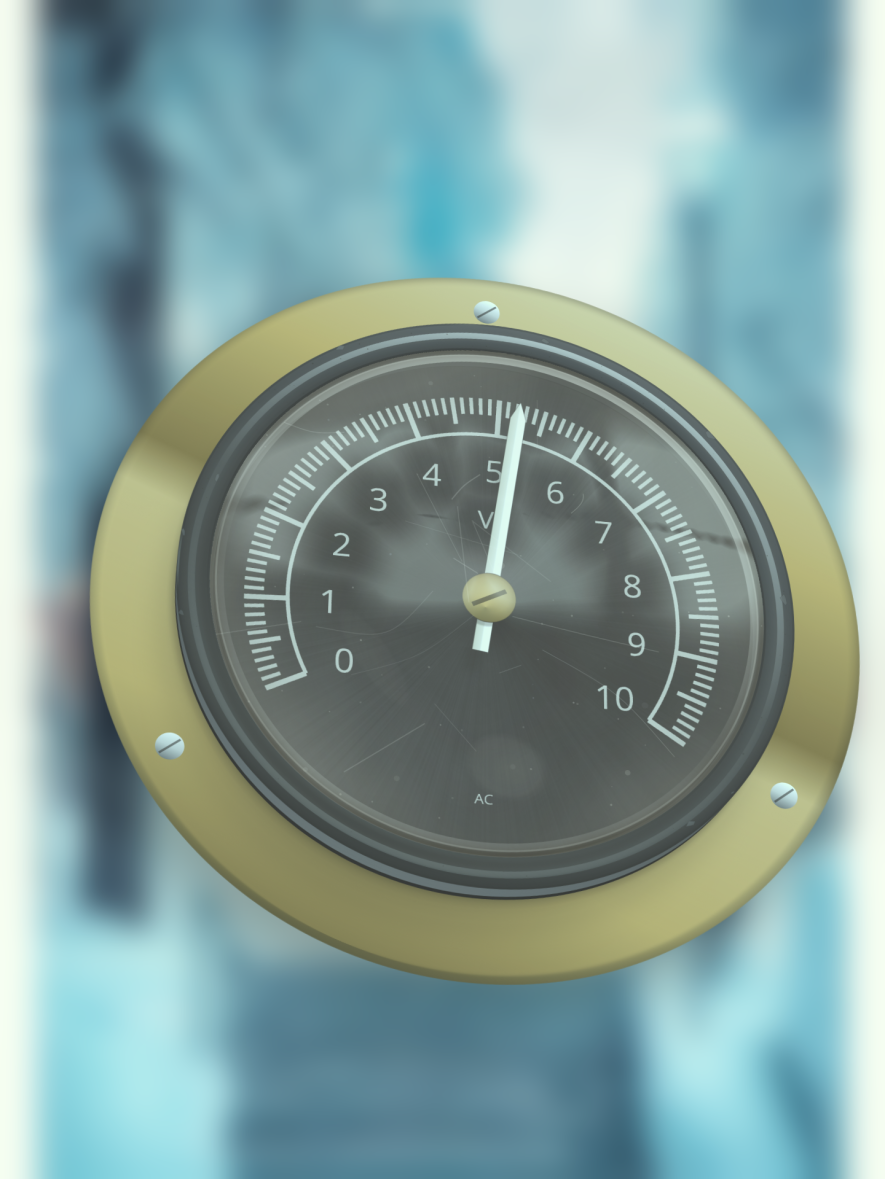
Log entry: 5.2 V
